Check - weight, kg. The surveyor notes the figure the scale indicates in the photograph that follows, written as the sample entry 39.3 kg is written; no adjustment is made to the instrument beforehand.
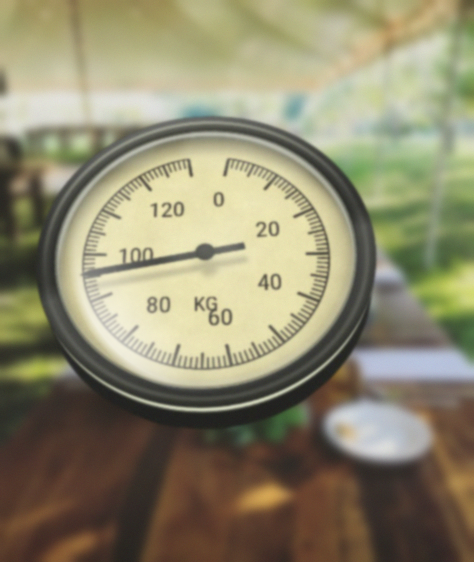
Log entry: 95 kg
